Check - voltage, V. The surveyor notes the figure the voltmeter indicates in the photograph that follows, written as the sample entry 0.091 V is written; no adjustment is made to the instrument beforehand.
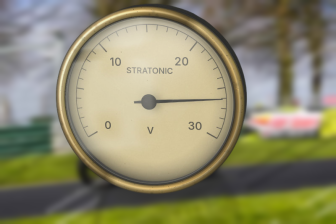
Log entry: 26 V
